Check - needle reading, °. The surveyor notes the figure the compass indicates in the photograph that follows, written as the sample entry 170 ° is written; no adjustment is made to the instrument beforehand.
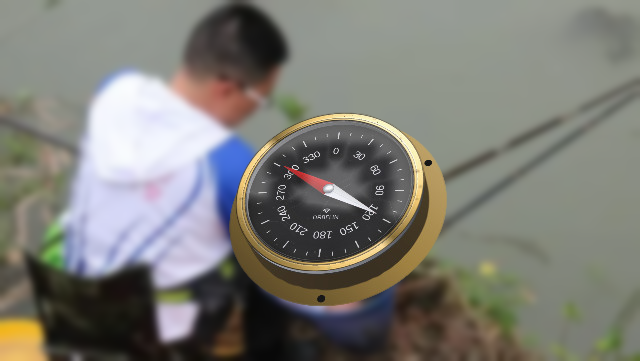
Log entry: 300 °
